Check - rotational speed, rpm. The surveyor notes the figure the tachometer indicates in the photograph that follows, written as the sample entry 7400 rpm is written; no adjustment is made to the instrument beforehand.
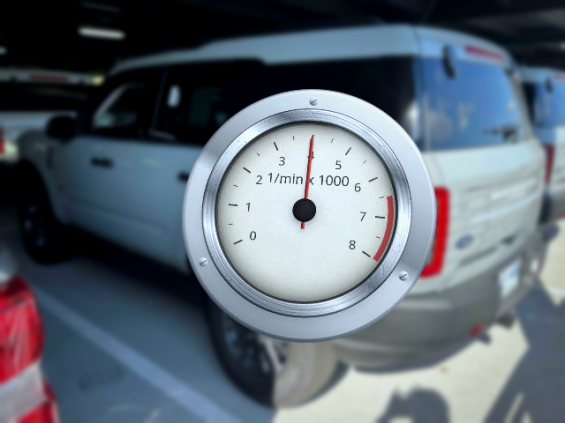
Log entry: 4000 rpm
